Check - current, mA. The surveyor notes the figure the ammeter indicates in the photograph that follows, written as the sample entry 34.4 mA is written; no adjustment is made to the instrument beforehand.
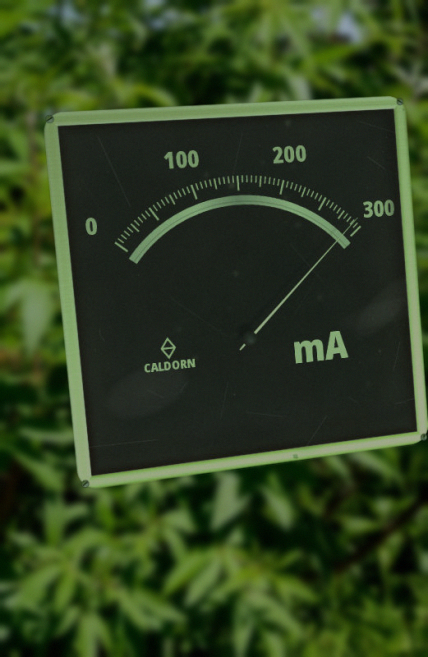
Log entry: 290 mA
